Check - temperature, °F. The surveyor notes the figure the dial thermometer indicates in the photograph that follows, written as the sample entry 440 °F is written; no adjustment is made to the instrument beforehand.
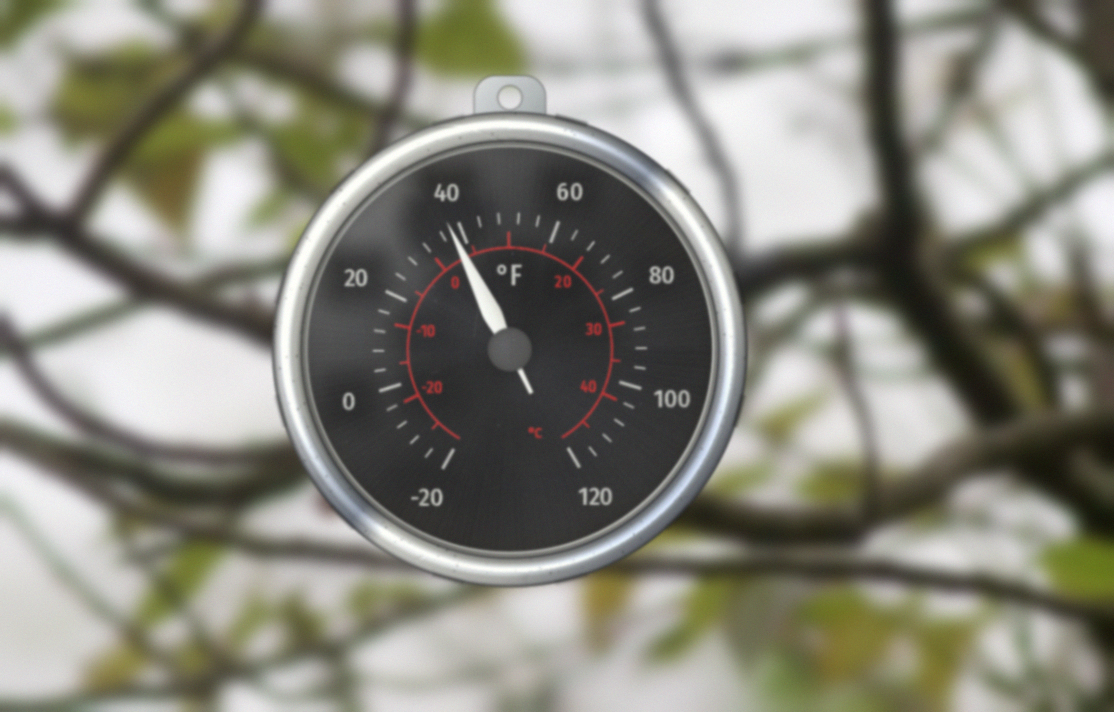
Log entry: 38 °F
